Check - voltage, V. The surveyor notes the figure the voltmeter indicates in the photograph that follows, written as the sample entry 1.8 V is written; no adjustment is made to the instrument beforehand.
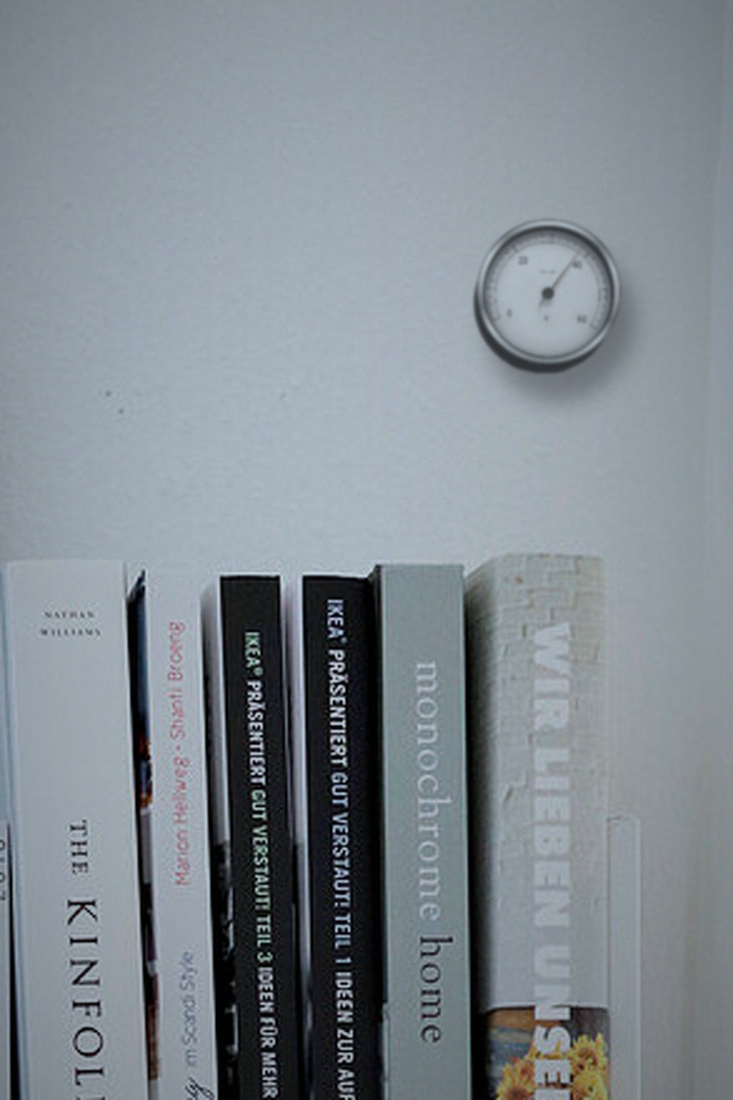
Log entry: 38 V
